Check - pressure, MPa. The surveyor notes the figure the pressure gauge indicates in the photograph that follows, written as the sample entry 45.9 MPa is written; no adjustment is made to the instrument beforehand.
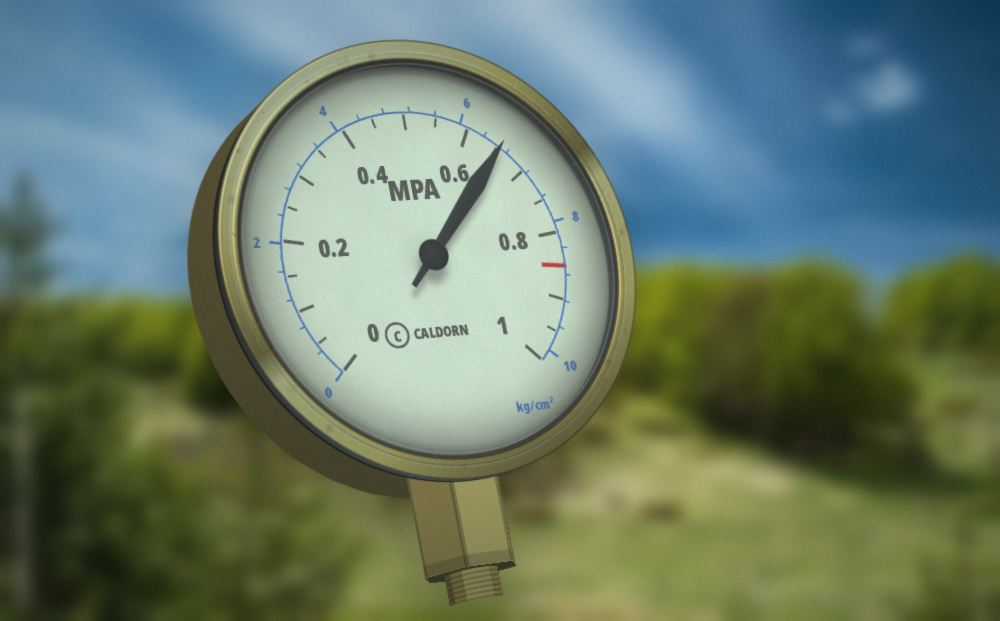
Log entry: 0.65 MPa
